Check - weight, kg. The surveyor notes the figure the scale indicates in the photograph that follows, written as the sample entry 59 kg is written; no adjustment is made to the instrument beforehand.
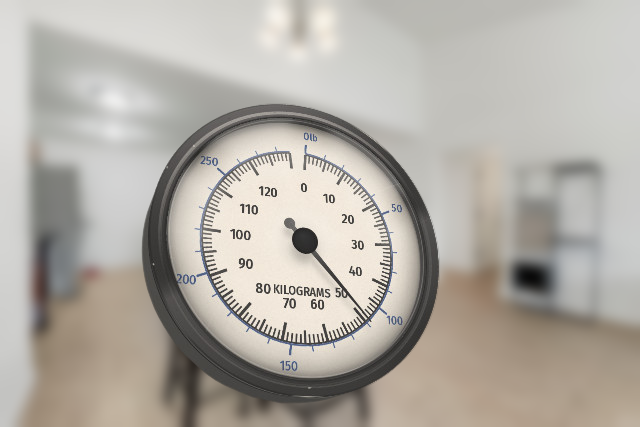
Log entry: 50 kg
